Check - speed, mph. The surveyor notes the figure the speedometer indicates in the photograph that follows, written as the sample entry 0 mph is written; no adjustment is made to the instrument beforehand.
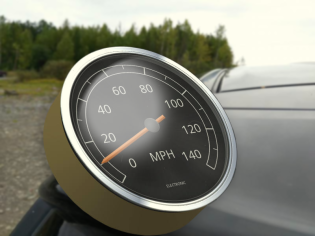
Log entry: 10 mph
